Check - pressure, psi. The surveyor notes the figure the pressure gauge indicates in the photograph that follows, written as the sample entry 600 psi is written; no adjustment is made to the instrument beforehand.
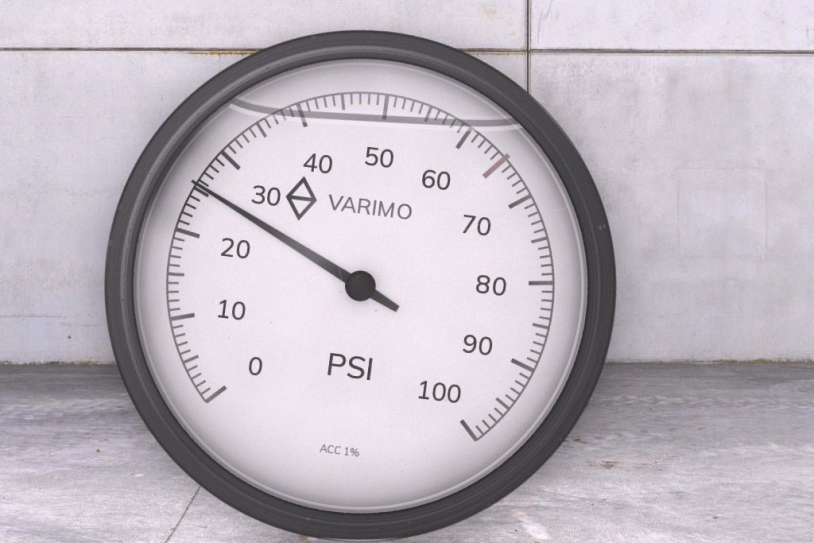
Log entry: 25.5 psi
